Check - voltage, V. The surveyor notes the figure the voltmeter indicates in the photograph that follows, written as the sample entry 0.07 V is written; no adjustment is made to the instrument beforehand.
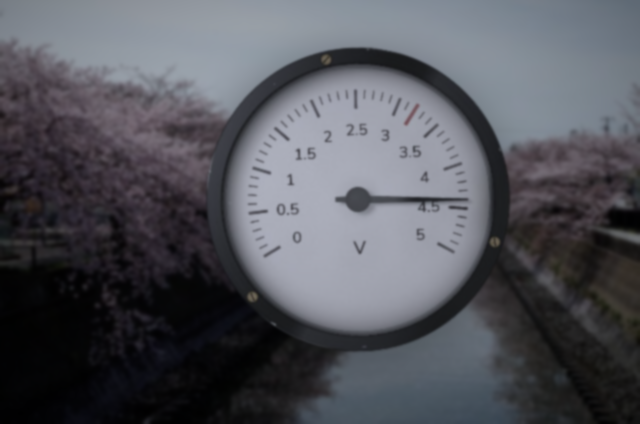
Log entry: 4.4 V
